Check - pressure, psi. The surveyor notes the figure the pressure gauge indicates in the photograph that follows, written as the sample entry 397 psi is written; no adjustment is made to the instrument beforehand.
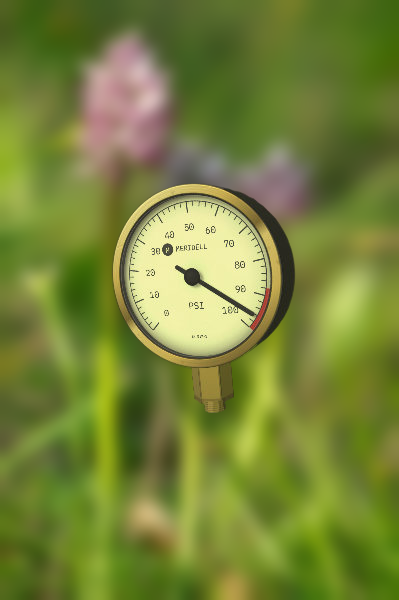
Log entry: 96 psi
